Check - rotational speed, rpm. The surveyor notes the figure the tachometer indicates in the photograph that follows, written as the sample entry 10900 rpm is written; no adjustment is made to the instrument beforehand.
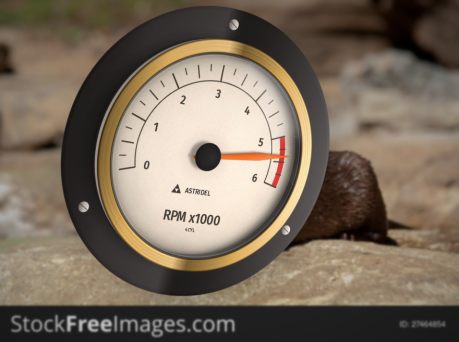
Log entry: 5375 rpm
